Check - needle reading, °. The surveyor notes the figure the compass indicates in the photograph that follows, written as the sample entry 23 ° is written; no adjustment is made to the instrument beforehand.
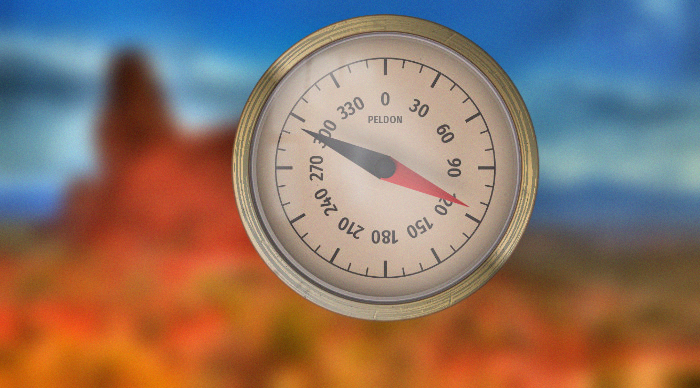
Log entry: 115 °
